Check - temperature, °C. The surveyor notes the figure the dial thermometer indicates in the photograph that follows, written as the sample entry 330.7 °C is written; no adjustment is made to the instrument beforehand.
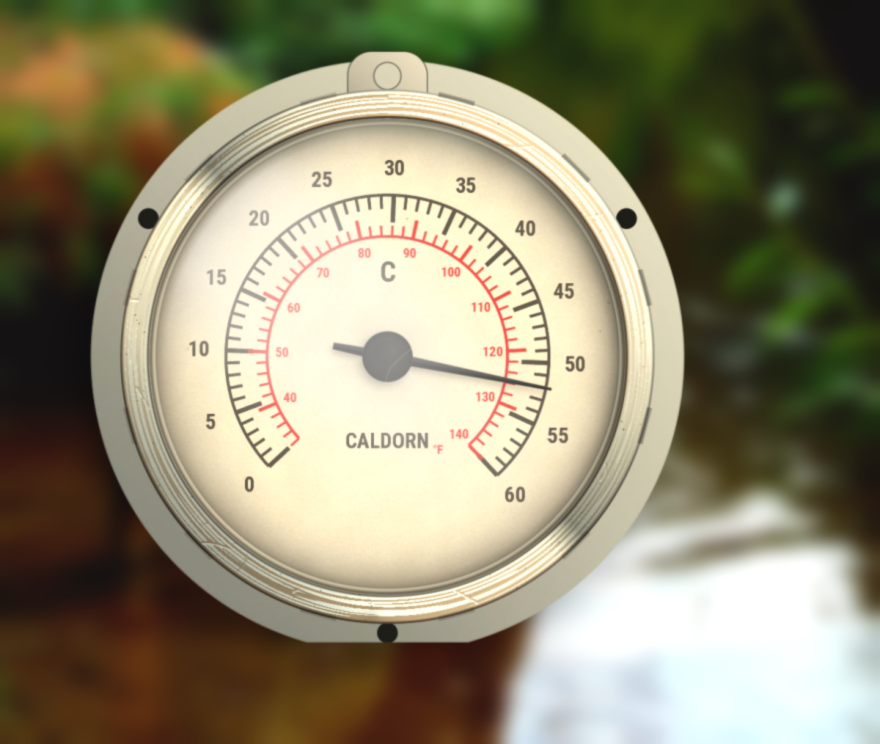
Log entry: 52 °C
